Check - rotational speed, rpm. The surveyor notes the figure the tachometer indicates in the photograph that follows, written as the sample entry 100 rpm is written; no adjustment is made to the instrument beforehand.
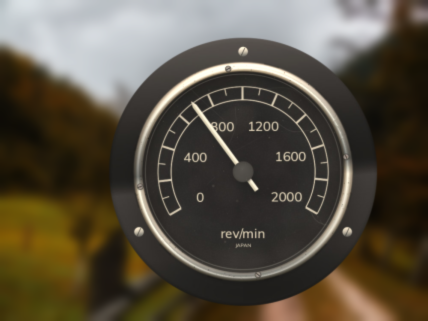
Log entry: 700 rpm
